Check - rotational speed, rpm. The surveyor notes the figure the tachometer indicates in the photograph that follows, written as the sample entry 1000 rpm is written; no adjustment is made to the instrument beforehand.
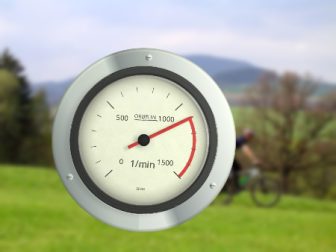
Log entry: 1100 rpm
